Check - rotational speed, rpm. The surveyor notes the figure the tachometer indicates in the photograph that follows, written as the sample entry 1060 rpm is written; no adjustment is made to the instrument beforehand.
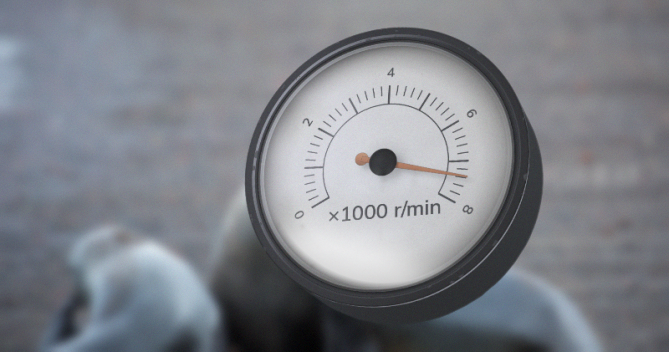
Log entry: 7400 rpm
